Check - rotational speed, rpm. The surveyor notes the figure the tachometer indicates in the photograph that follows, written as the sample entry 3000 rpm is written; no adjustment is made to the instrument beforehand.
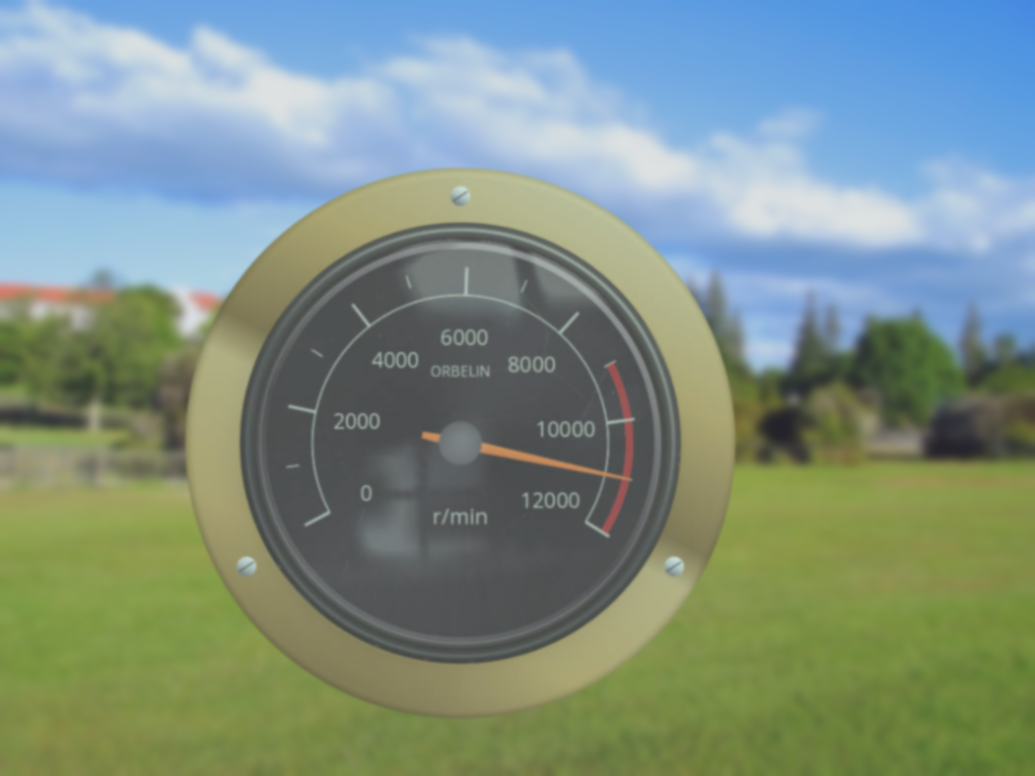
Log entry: 11000 rpm
